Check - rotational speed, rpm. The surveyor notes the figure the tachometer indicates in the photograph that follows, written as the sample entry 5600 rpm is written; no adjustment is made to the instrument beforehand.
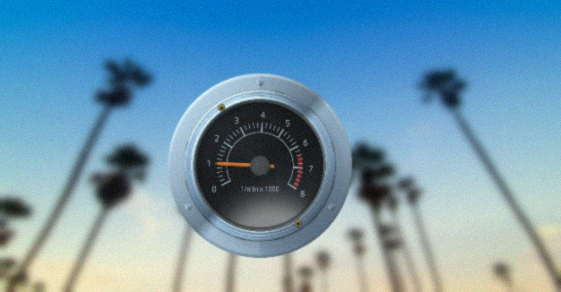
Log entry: 1000 rpm
